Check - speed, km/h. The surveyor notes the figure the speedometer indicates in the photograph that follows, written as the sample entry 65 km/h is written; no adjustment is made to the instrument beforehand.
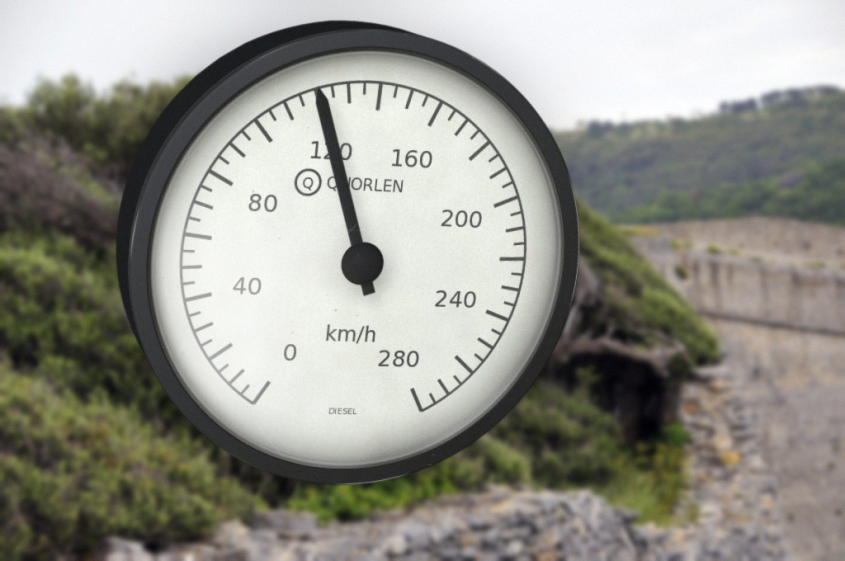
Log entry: 120 km/h
